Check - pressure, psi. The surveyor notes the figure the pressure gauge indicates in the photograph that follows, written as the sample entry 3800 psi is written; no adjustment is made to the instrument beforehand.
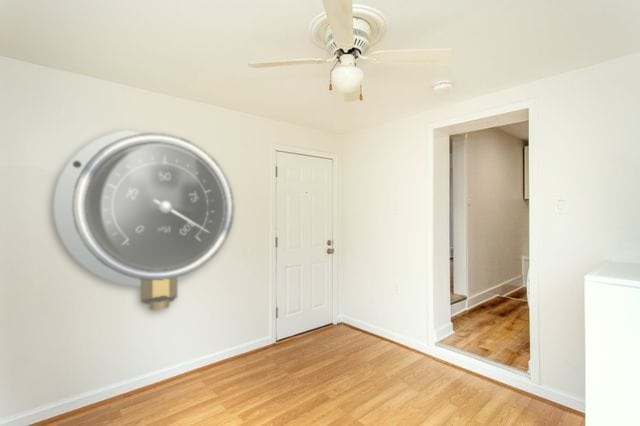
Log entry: 95 psi
